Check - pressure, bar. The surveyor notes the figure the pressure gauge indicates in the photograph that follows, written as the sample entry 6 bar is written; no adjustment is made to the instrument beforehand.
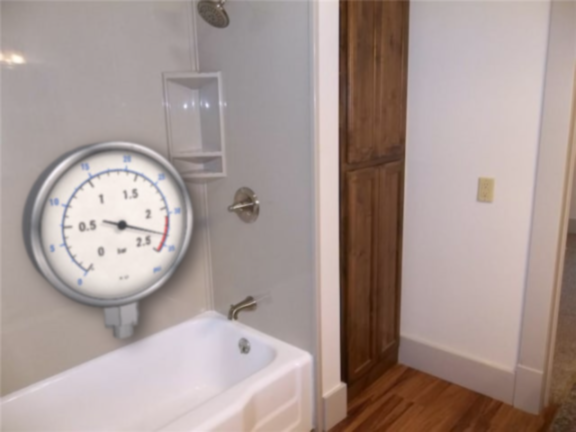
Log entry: 2.3 bar
